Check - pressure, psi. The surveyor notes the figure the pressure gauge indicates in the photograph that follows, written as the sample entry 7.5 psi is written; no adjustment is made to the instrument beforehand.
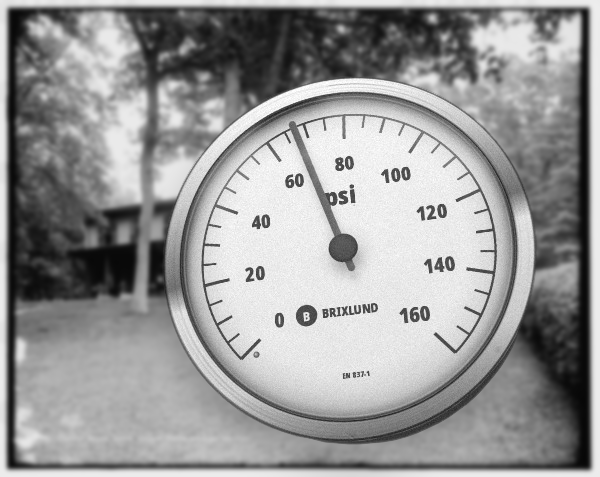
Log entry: 67.5 psi
